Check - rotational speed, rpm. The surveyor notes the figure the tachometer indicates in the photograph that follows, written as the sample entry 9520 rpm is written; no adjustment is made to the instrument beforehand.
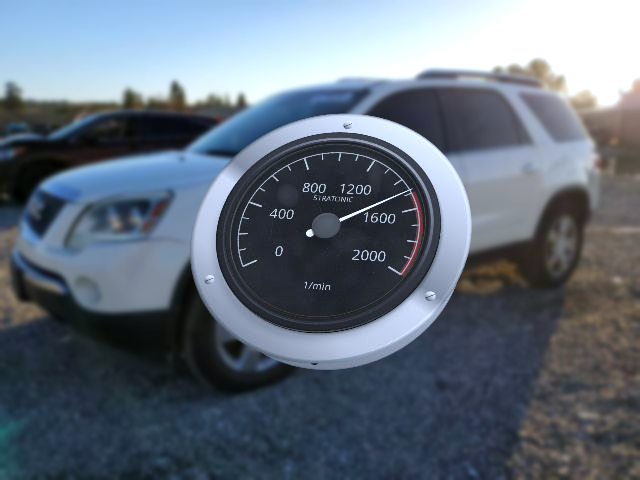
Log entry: 1500 rpm
